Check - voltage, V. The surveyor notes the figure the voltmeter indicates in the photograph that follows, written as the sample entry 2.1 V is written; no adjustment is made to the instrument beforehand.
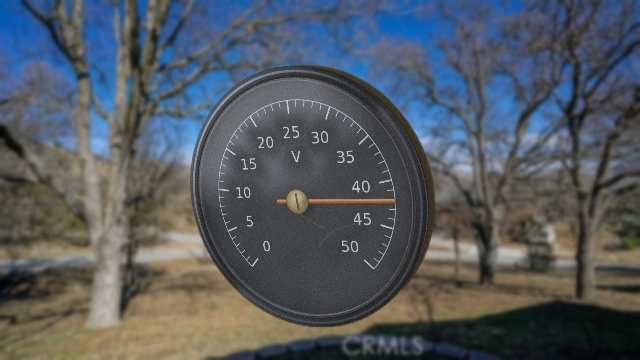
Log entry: 42 V
